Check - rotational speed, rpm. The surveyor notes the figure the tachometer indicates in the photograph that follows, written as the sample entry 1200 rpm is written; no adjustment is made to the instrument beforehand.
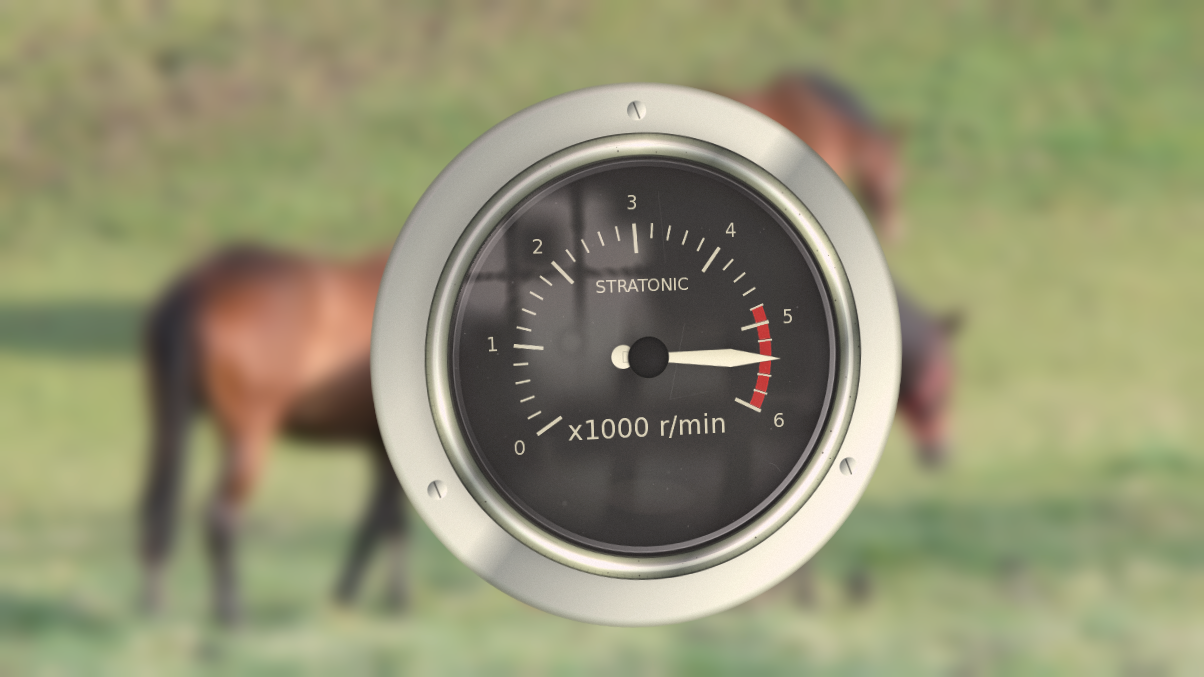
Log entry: 5400 rpm
